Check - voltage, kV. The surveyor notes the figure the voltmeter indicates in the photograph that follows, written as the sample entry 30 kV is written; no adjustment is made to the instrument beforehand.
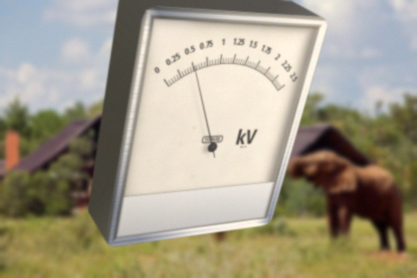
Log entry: 0.5 kV
